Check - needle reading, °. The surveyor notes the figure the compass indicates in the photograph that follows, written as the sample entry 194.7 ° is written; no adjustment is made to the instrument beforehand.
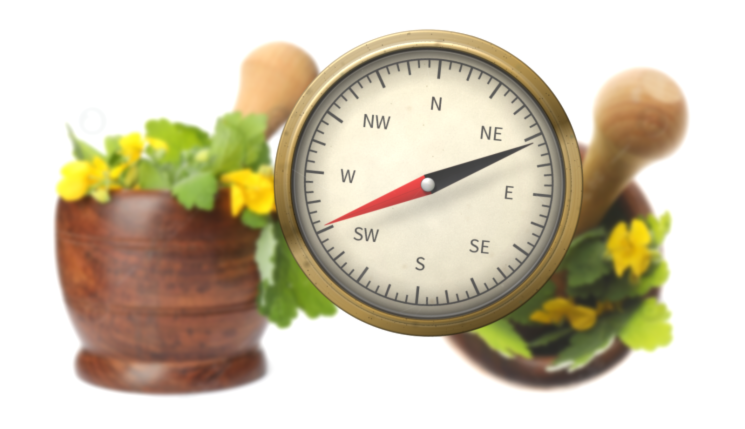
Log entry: 242.5 °
